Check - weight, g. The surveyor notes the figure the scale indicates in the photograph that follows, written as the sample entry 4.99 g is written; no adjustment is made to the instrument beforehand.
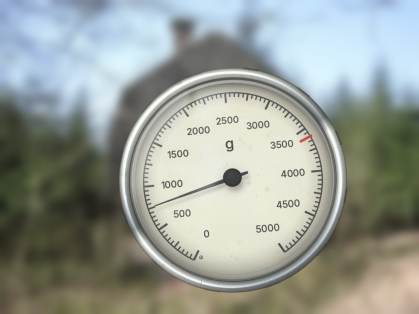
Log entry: 750 g
